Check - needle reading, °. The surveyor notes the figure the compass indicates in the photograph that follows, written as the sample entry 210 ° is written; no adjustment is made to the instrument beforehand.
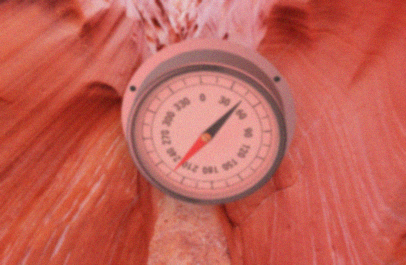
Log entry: 225 °
